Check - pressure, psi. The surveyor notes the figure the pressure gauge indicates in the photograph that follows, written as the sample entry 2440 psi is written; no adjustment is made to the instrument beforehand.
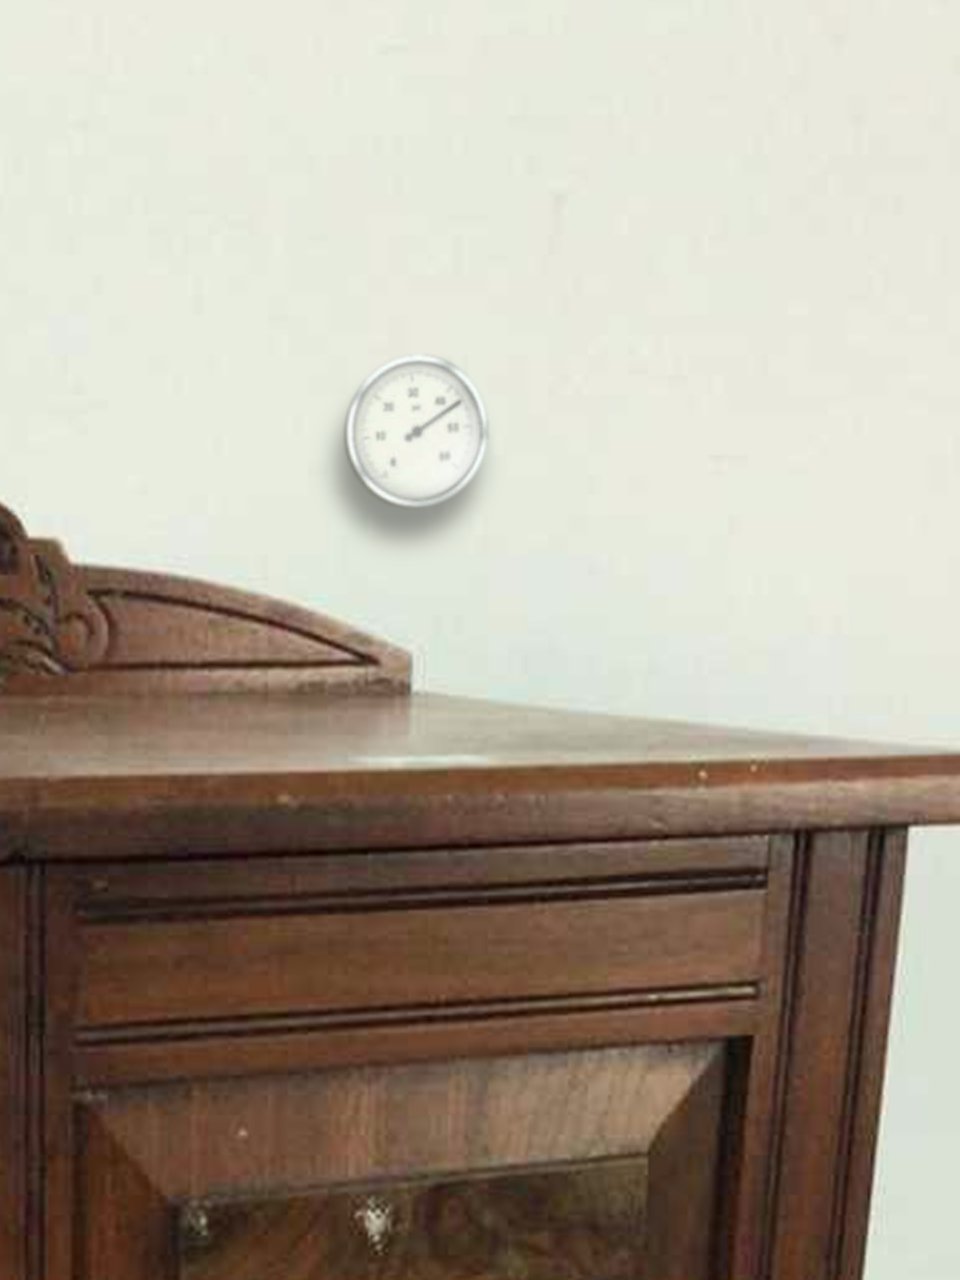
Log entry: 44 psi
